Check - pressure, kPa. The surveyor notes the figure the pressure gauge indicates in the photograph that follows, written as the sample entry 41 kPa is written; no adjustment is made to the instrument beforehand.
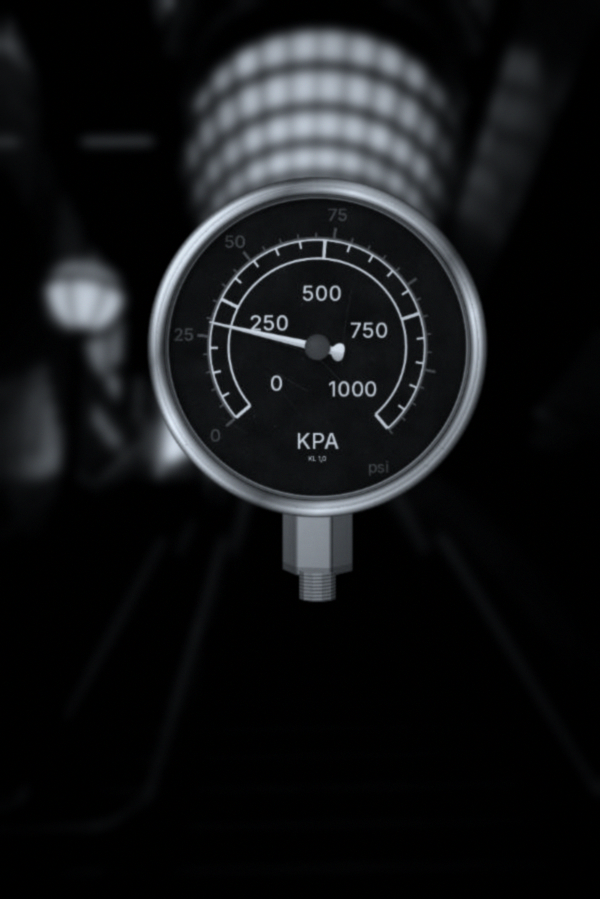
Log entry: 200 kPa
